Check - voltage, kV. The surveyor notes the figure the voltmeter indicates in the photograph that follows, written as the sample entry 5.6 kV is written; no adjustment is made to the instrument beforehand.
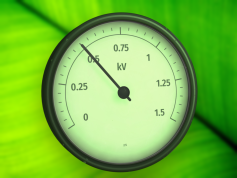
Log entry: 0.5 kV
